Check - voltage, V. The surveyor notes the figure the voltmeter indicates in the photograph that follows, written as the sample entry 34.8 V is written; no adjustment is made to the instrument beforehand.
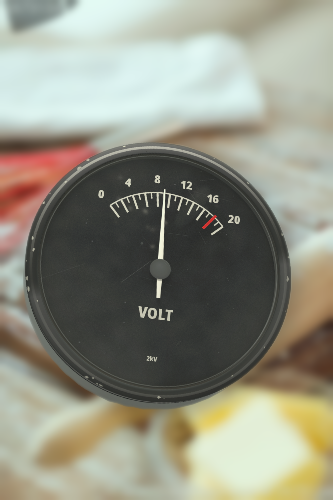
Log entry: 9 V
